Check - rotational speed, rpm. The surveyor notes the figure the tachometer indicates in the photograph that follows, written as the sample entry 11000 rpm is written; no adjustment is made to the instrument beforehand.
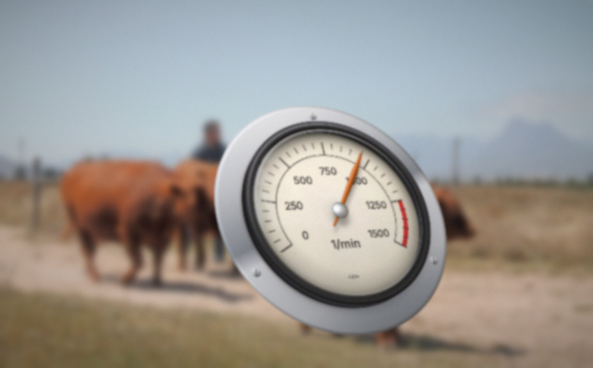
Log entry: 950 rpm
